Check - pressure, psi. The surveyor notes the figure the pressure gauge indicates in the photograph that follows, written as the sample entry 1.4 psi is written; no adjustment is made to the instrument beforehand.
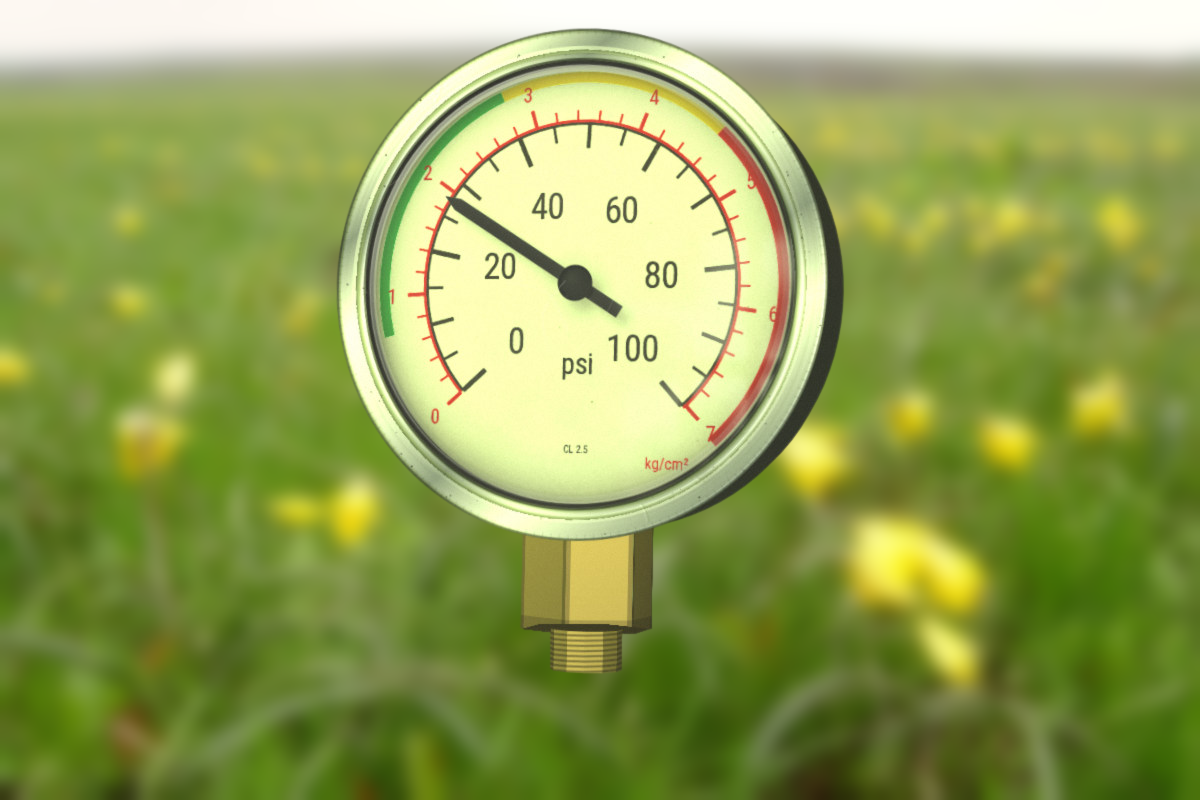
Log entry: 27.5 psi
